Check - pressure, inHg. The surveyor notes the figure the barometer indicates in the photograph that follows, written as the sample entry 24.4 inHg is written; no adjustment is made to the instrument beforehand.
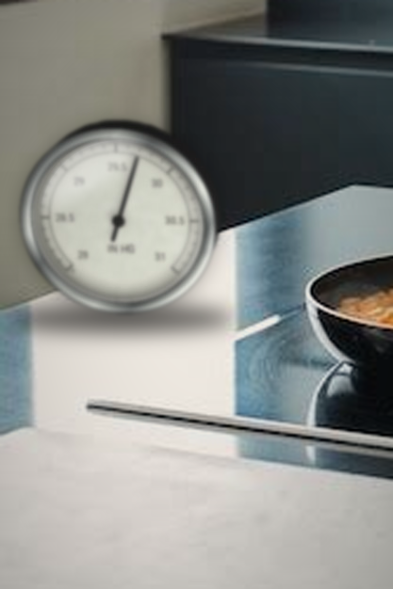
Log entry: 29.7 inHg
